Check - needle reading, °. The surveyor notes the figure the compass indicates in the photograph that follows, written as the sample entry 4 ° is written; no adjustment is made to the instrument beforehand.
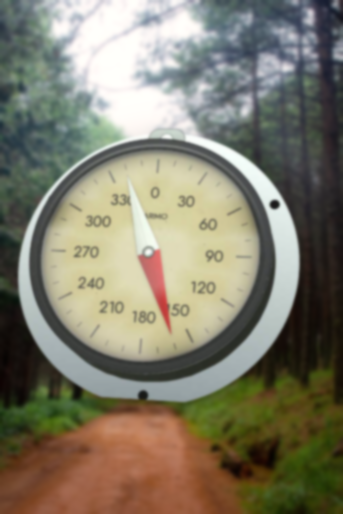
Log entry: 160 °
